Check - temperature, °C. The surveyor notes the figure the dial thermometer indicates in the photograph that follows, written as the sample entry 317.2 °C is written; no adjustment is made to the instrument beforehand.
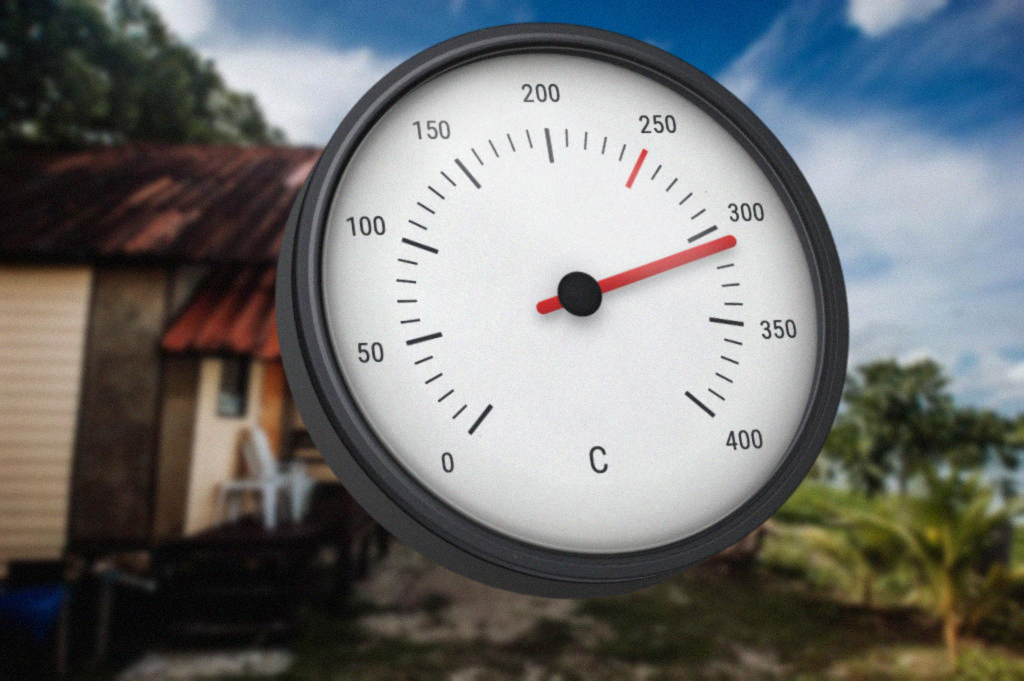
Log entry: 310 °C
